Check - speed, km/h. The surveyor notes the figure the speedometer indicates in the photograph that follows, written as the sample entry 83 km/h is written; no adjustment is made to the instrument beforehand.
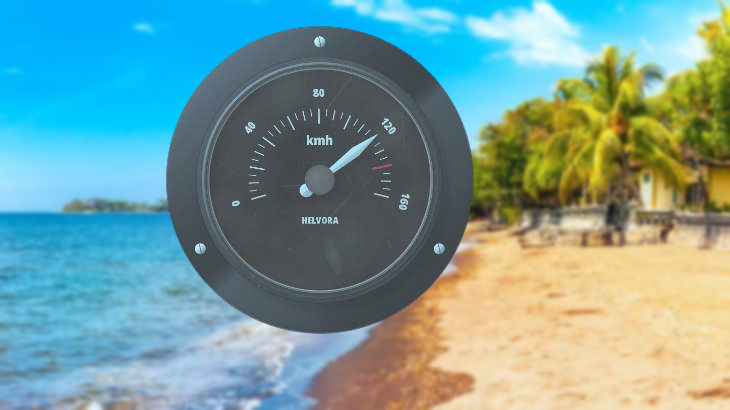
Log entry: 120 km/h
